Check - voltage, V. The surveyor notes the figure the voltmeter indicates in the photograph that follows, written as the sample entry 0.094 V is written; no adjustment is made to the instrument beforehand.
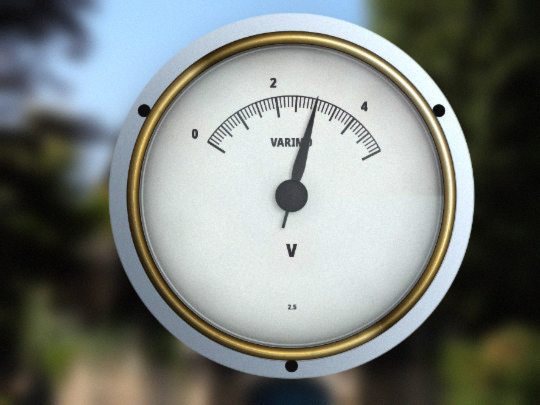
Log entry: 3 V
